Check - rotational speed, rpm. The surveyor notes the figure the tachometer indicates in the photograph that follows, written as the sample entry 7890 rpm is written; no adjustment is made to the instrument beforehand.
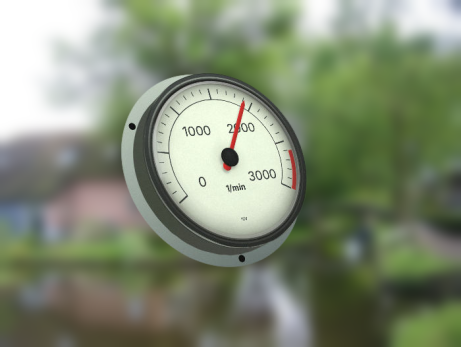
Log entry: 1900 rpm
